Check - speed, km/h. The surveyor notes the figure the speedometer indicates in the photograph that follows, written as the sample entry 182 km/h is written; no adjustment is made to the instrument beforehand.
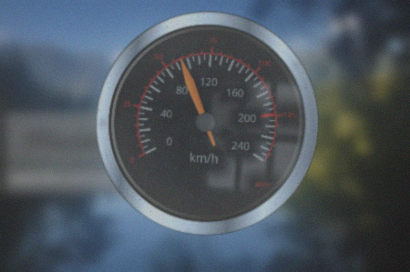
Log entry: 95 km/h
